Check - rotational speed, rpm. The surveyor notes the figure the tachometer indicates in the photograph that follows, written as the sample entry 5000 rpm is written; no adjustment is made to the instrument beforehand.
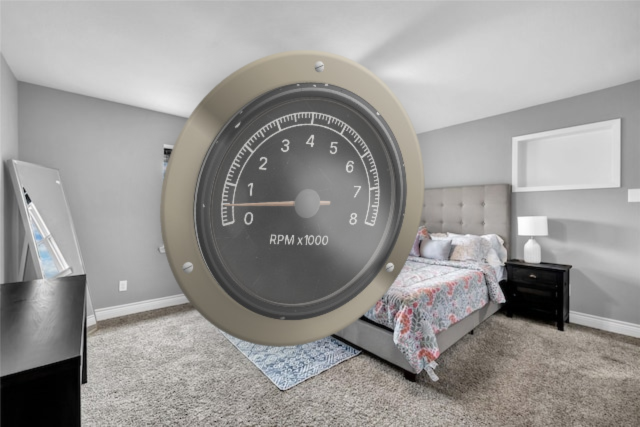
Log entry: 500 rpm
